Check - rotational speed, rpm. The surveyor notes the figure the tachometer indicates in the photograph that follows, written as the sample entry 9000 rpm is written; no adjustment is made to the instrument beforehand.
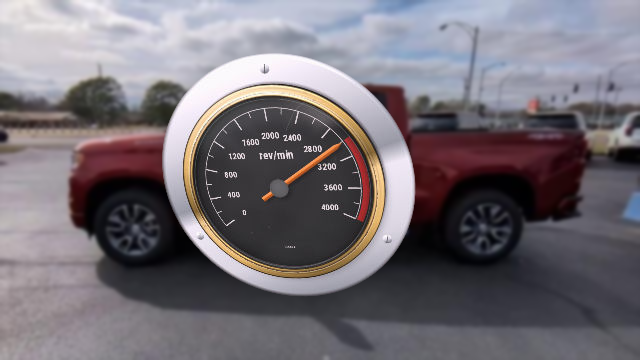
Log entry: 3000 rpm
